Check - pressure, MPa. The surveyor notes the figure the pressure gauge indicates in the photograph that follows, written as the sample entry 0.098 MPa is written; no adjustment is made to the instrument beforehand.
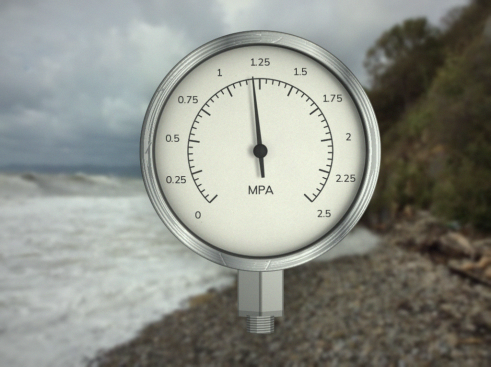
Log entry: 1.2 MPa
